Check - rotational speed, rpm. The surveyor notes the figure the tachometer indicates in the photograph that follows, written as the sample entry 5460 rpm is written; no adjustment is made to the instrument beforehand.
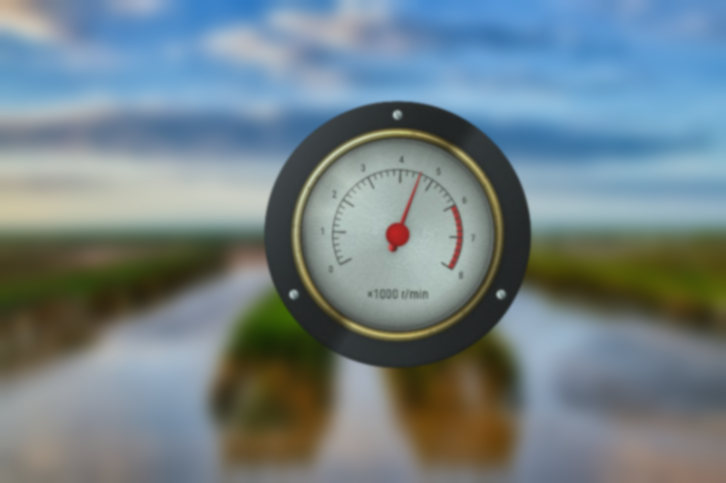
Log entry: 4600 rpm
